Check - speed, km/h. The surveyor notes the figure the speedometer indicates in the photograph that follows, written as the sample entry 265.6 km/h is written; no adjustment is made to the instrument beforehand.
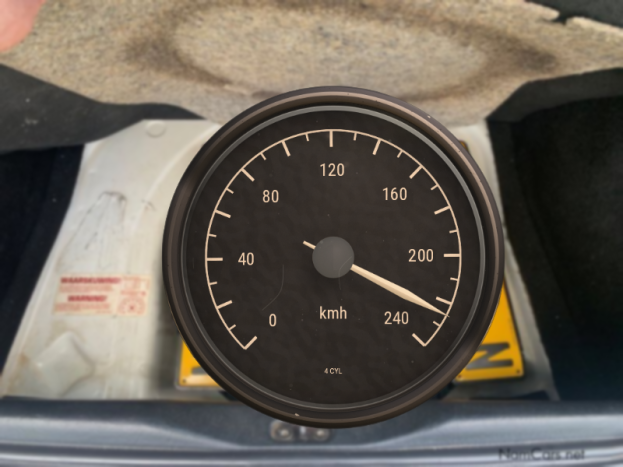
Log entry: 225 km/h
